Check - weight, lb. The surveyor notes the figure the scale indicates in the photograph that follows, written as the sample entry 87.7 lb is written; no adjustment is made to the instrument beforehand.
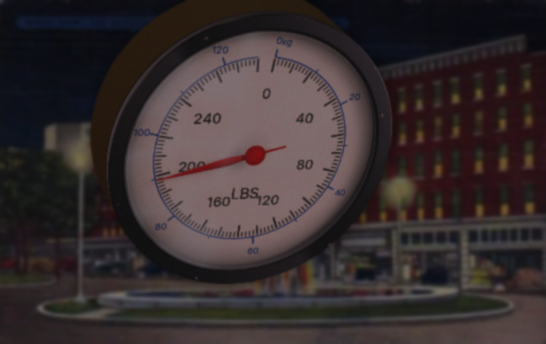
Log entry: 200 lb
